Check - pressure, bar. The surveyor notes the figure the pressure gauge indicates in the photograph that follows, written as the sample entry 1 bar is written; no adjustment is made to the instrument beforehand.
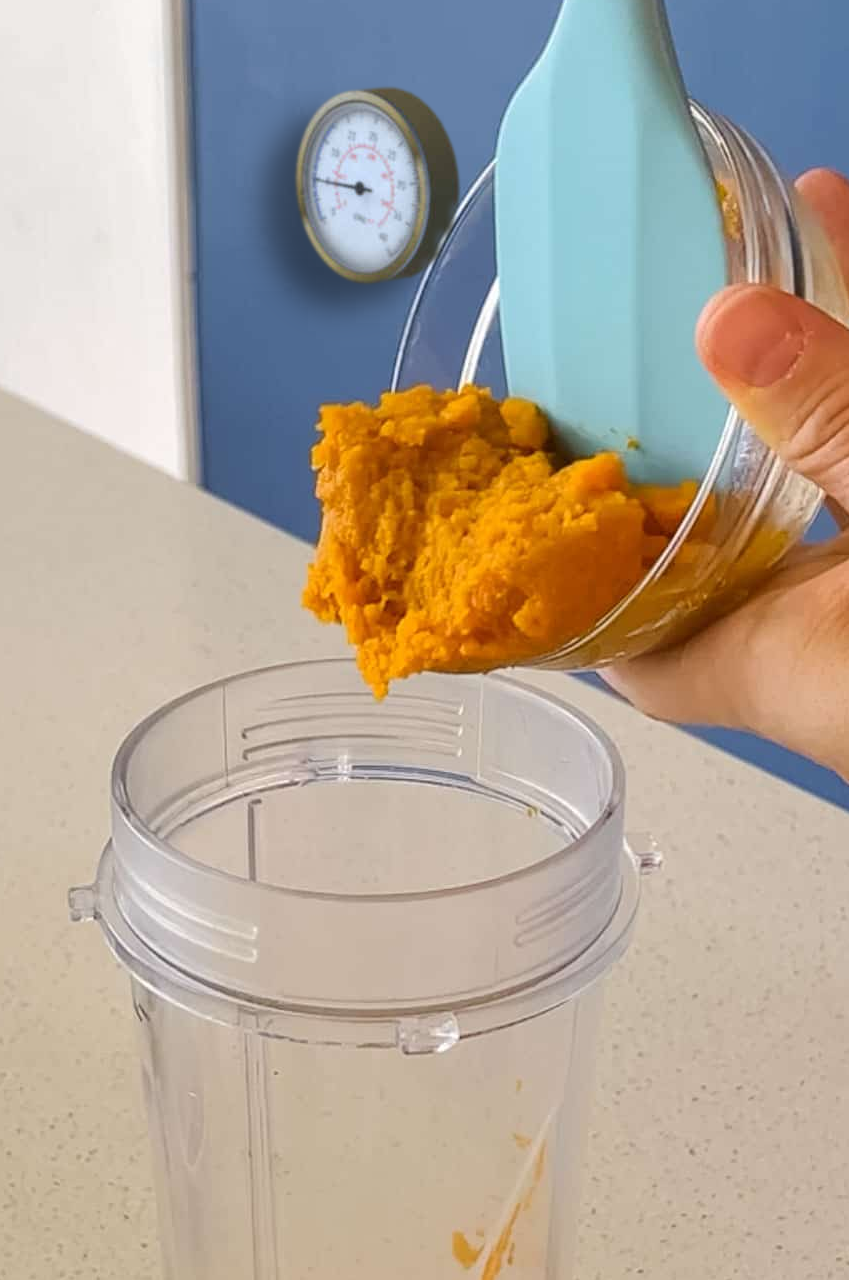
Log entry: 5 bar
